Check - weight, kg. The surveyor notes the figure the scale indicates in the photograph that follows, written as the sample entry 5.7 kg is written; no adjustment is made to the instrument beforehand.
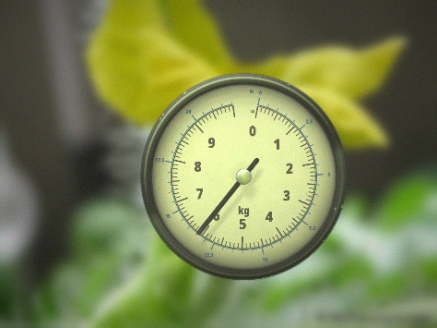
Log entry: 6.1 kg
